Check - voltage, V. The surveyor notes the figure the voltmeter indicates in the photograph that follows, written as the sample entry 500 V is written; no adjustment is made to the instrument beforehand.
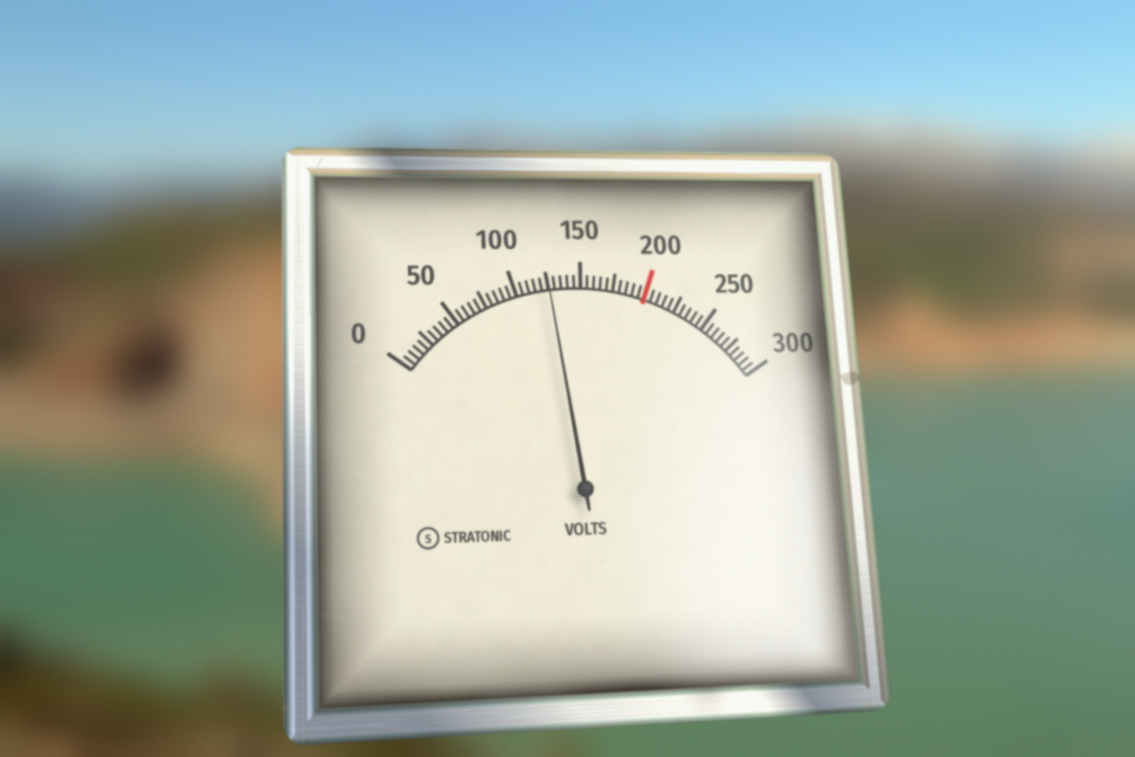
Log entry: 125 V
